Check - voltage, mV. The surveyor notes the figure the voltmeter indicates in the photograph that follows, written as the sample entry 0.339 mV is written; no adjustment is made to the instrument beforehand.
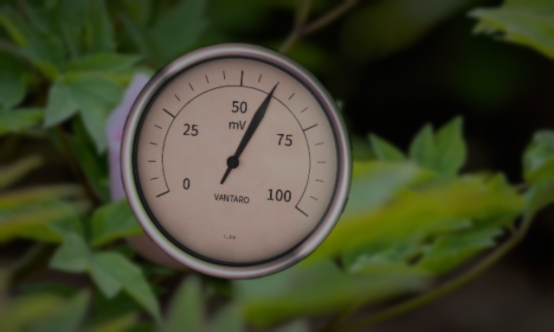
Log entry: 60 mV
